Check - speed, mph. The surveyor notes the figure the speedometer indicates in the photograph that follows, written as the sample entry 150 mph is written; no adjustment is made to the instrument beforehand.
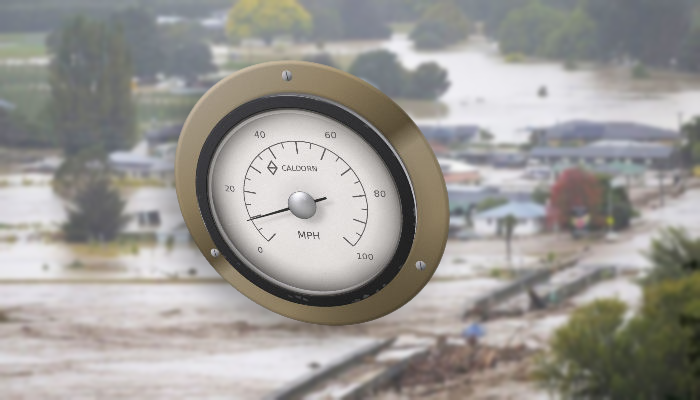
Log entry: 10 mph
